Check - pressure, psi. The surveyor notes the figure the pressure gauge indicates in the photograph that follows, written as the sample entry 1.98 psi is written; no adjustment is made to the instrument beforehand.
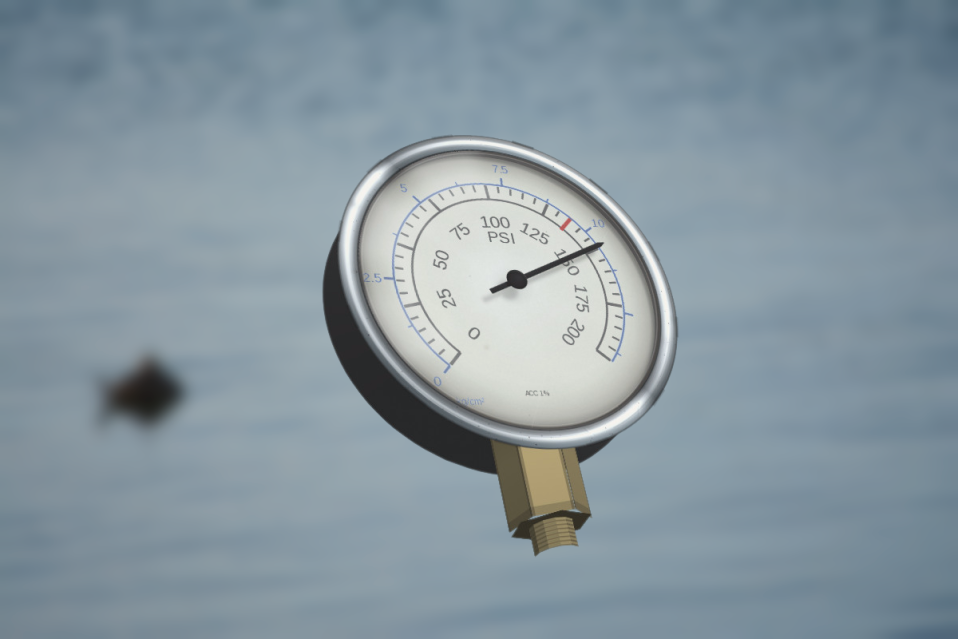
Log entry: 150 psi
